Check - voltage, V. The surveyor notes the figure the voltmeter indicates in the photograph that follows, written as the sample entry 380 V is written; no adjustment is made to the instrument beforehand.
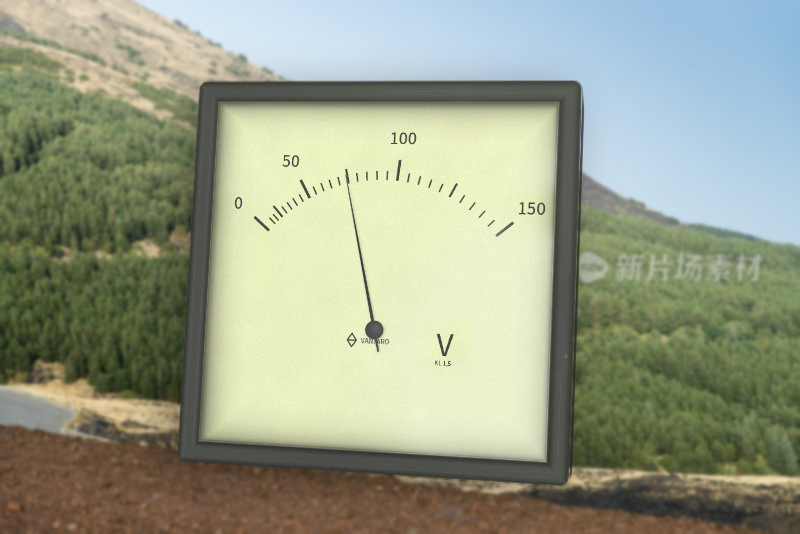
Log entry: 75 V
